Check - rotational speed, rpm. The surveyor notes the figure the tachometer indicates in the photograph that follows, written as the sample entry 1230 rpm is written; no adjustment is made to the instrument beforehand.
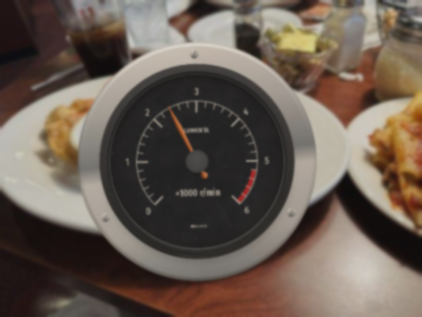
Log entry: 2400 rpm
